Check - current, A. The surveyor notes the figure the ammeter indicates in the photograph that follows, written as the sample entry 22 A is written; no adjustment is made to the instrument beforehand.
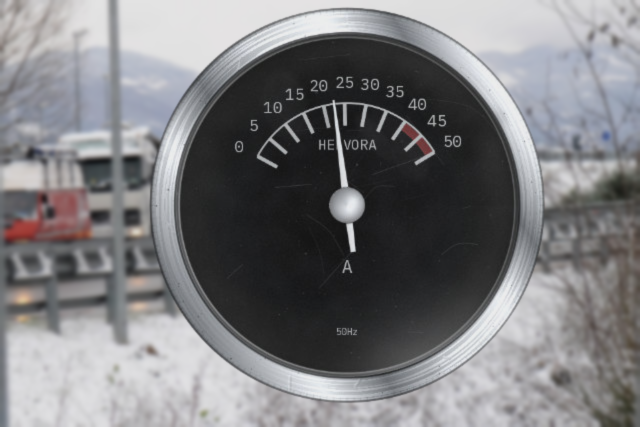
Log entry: 22.5 A
